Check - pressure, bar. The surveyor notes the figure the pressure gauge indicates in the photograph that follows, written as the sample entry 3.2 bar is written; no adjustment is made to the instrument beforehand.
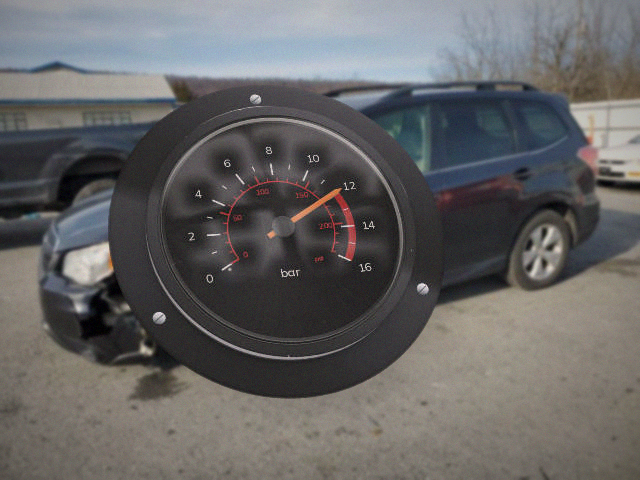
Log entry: 12 bar
